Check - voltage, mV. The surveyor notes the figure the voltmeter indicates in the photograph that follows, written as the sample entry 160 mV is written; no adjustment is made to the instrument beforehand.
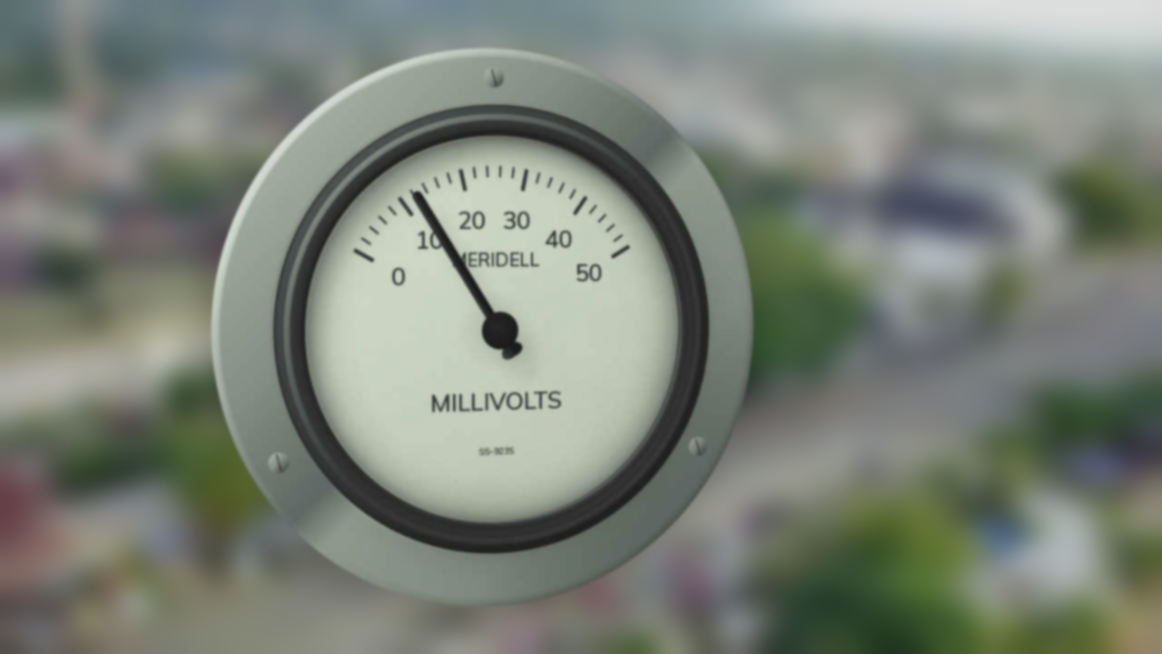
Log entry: 12 mV
